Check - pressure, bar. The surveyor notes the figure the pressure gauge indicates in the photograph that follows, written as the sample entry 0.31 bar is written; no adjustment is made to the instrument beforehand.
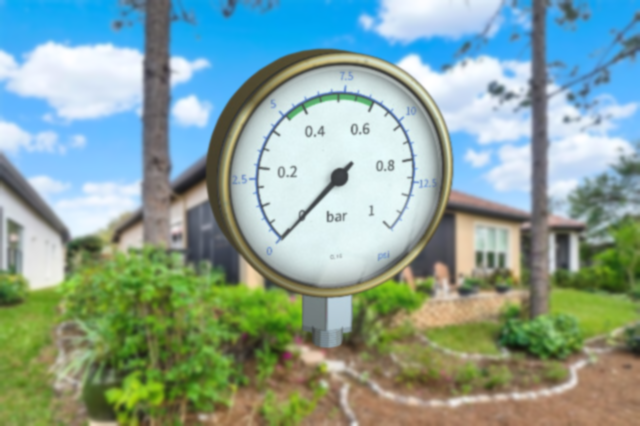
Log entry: 0 bar
